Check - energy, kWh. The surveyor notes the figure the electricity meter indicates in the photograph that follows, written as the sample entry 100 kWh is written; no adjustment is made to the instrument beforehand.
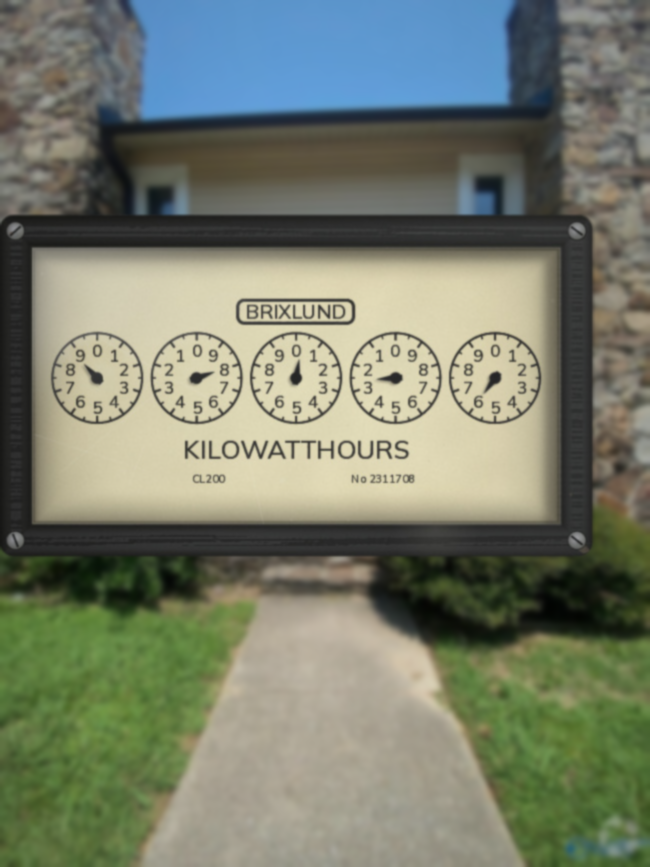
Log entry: 88026 kWh
